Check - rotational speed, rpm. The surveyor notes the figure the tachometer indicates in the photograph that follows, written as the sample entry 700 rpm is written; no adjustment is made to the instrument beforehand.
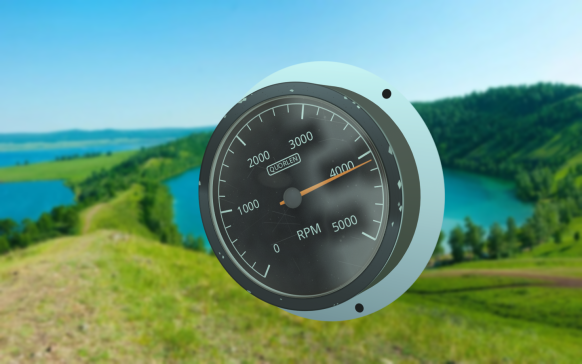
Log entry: 4100 rpm
